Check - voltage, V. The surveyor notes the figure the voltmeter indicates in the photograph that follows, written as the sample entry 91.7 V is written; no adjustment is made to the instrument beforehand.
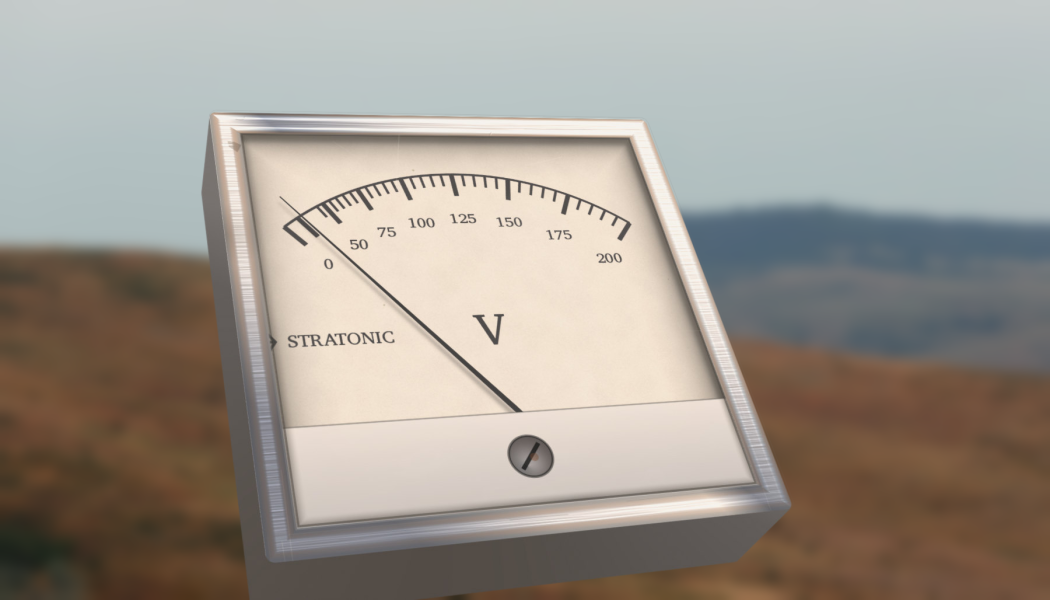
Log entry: 25 V
